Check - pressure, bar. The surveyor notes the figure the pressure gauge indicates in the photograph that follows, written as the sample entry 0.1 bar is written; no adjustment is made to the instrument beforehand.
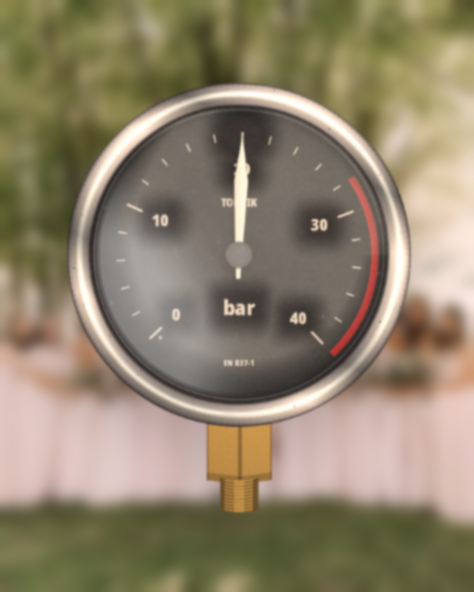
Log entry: 20 bar
